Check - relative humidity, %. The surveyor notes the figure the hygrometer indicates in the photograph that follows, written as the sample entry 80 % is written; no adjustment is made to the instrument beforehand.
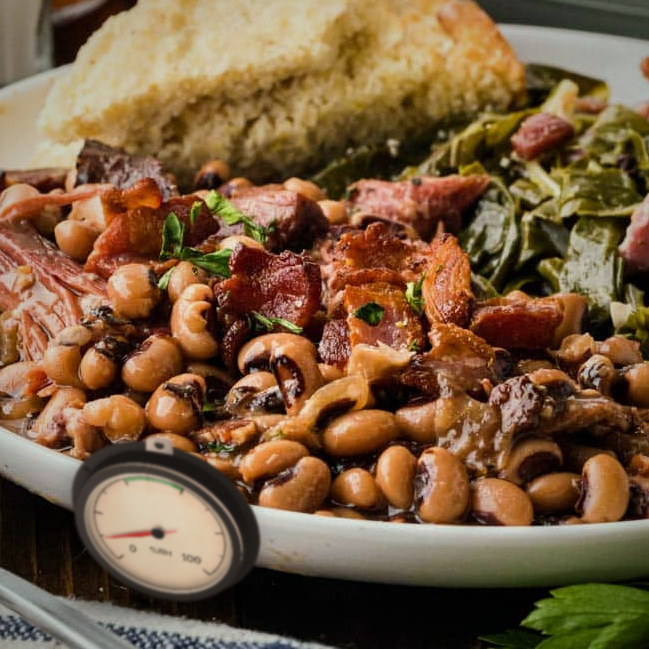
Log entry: 10 %
